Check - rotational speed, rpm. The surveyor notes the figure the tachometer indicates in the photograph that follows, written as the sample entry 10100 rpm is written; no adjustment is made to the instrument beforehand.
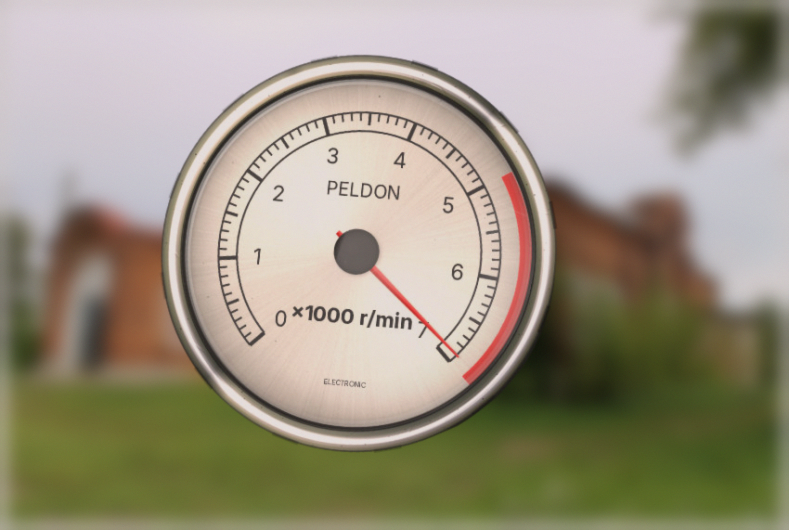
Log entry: 6900 rpm
